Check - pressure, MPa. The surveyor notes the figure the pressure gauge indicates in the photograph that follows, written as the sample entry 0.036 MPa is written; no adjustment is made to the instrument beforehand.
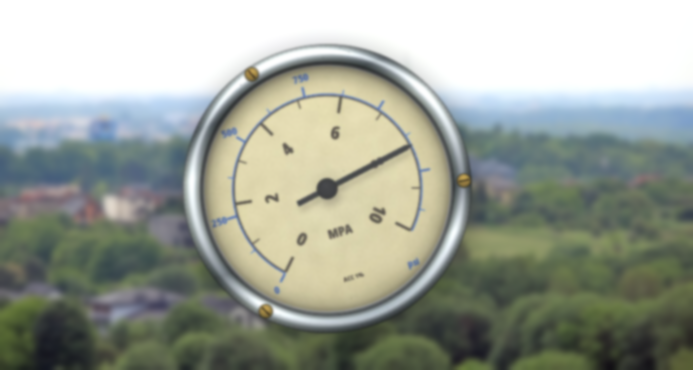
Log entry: 8 MPa
